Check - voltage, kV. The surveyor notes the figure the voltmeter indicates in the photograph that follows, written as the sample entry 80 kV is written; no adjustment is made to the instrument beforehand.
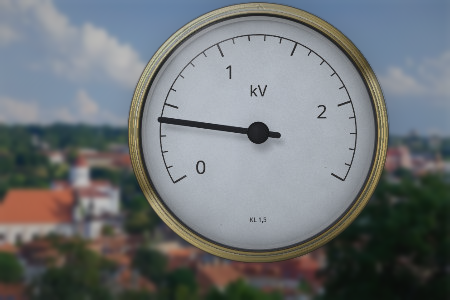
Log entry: 0.4 kV
